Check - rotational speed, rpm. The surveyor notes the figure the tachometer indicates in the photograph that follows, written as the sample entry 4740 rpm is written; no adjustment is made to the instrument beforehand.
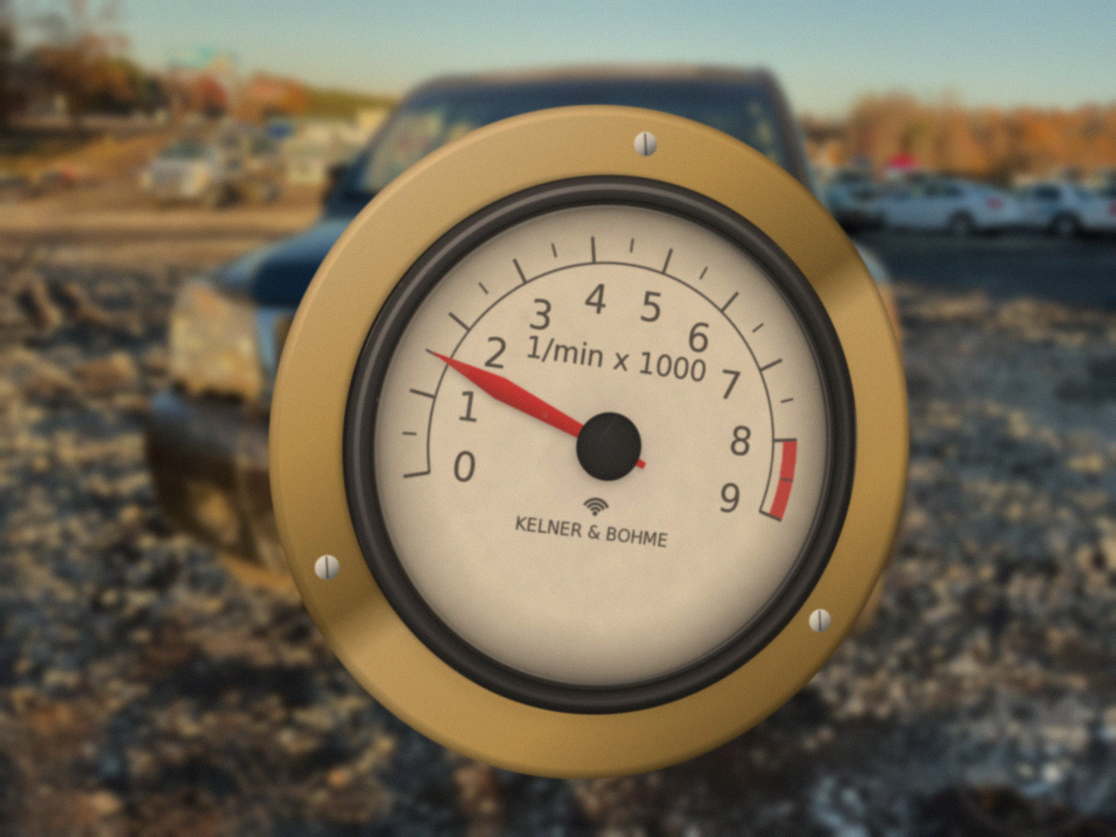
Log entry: 1500 rpm
